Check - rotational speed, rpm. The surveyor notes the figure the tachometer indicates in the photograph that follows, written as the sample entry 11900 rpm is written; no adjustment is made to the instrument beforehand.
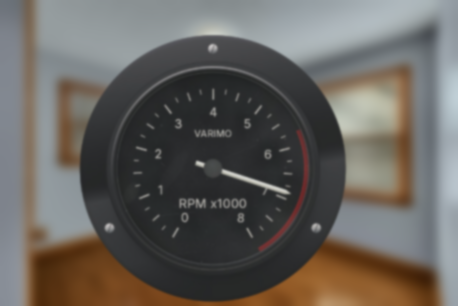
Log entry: 6875 rpm
